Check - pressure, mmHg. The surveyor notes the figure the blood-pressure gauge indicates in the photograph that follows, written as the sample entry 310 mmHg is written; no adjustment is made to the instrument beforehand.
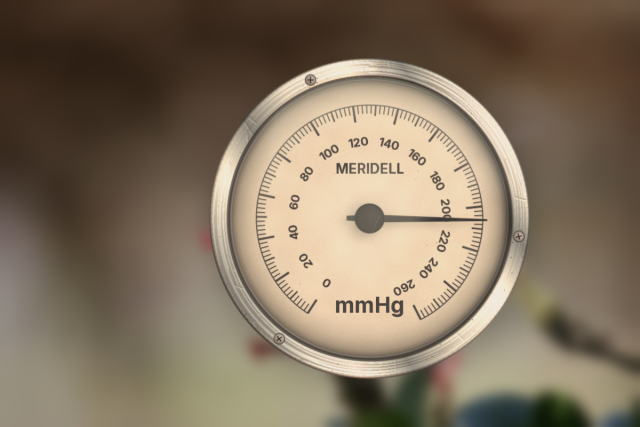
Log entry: 206 mmHg
